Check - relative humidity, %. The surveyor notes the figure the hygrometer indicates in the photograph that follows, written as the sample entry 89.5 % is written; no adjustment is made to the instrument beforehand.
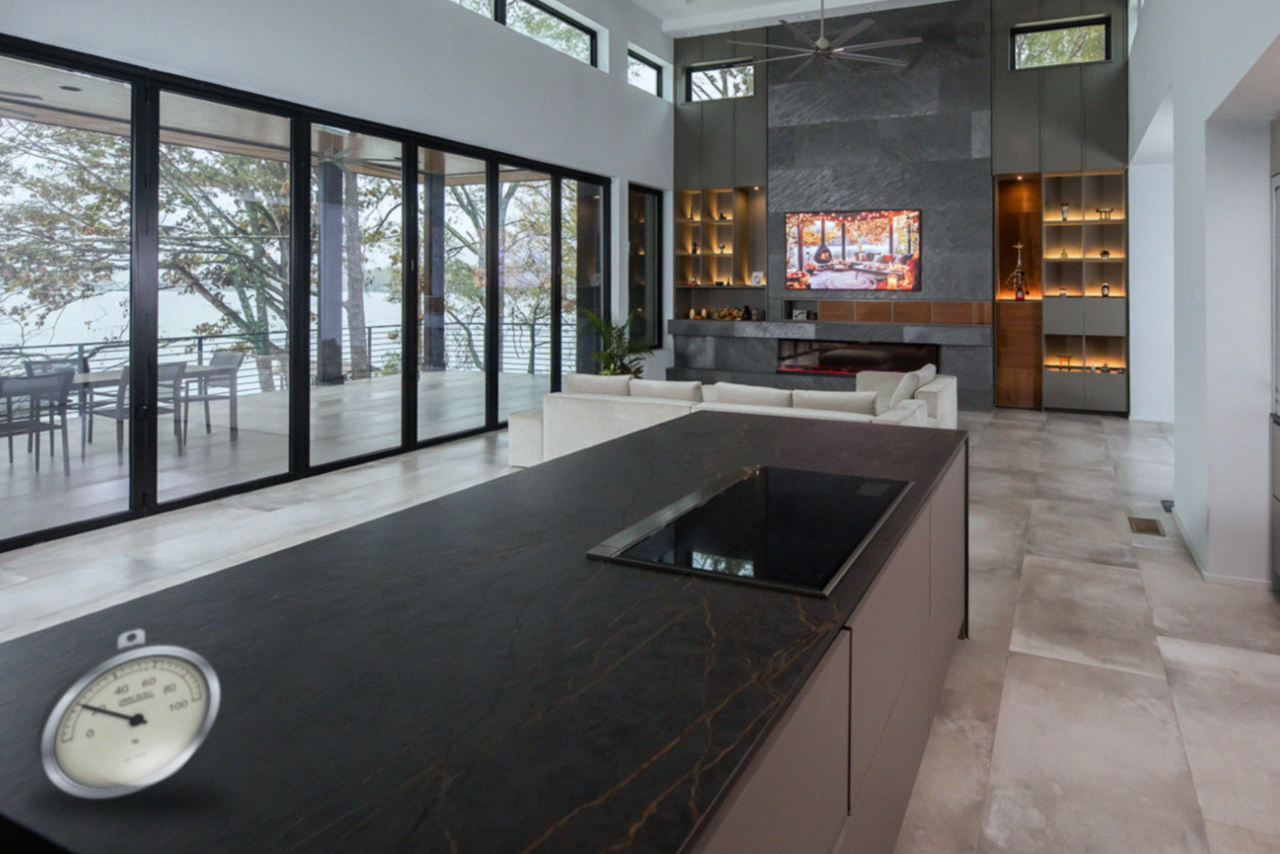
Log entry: 20 %
